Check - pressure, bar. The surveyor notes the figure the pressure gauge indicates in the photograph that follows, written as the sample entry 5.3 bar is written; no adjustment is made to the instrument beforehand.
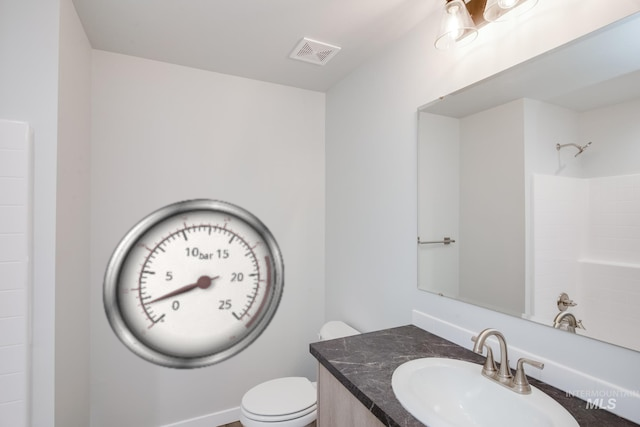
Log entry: 2 bar
